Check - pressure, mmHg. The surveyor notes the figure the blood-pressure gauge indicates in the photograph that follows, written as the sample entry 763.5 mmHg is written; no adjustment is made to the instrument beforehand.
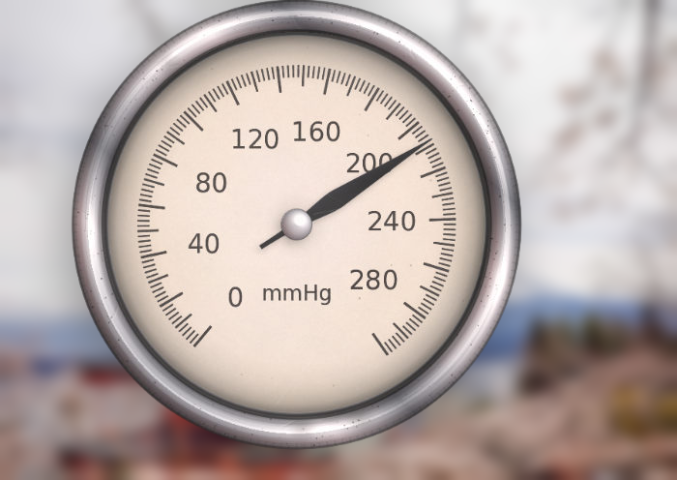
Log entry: 208 mmHg
